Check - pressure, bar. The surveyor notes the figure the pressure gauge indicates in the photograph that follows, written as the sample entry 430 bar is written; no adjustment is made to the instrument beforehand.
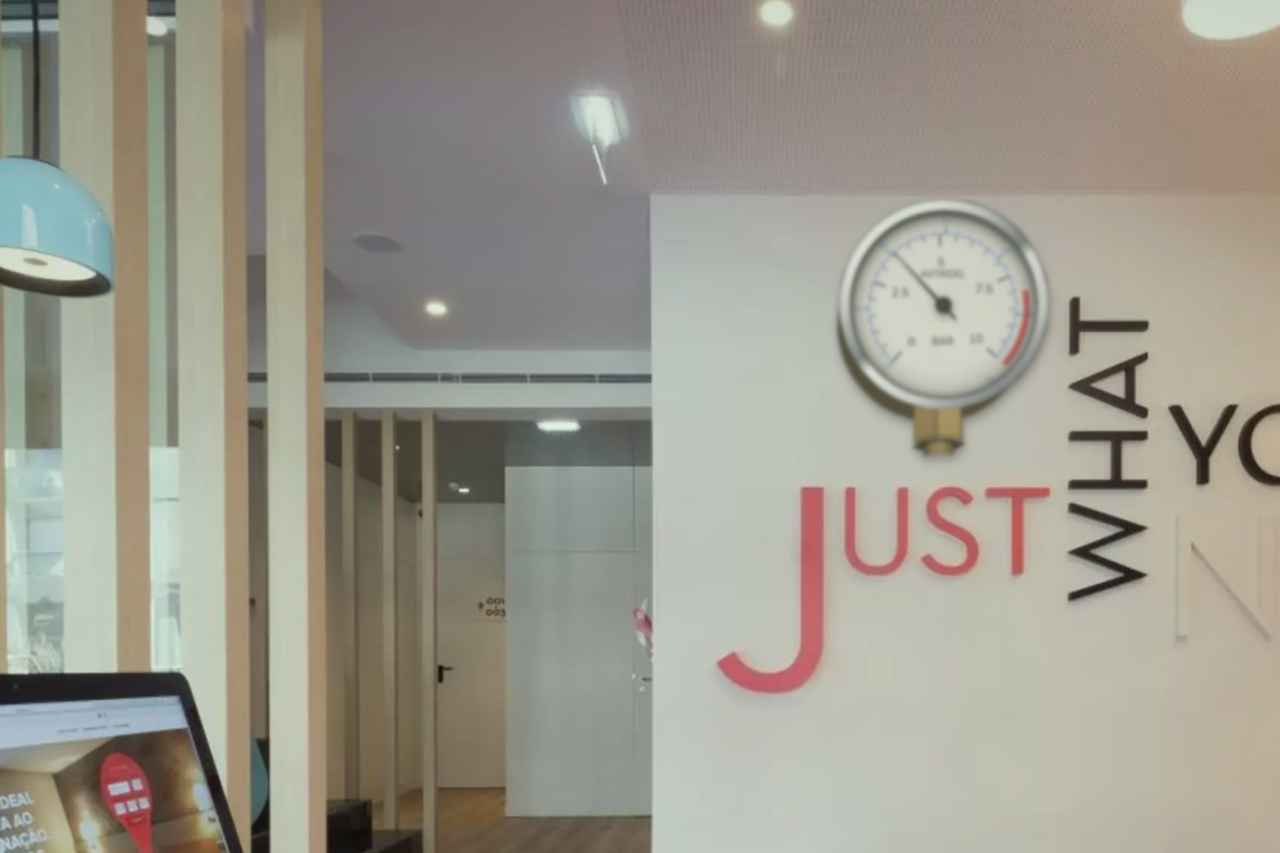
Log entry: 3.5 bar
